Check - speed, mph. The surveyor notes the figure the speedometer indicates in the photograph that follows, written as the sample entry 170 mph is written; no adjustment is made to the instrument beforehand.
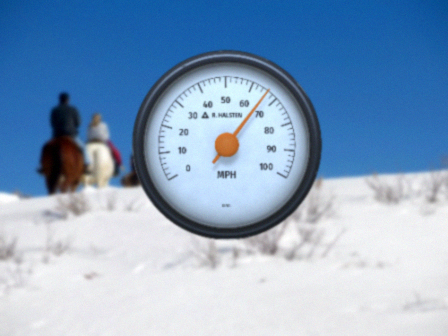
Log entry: 66 mph
